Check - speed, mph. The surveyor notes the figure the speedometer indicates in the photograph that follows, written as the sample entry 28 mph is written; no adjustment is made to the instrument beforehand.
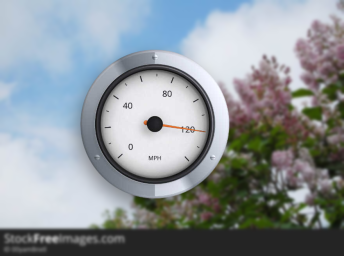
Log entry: 120 mph
